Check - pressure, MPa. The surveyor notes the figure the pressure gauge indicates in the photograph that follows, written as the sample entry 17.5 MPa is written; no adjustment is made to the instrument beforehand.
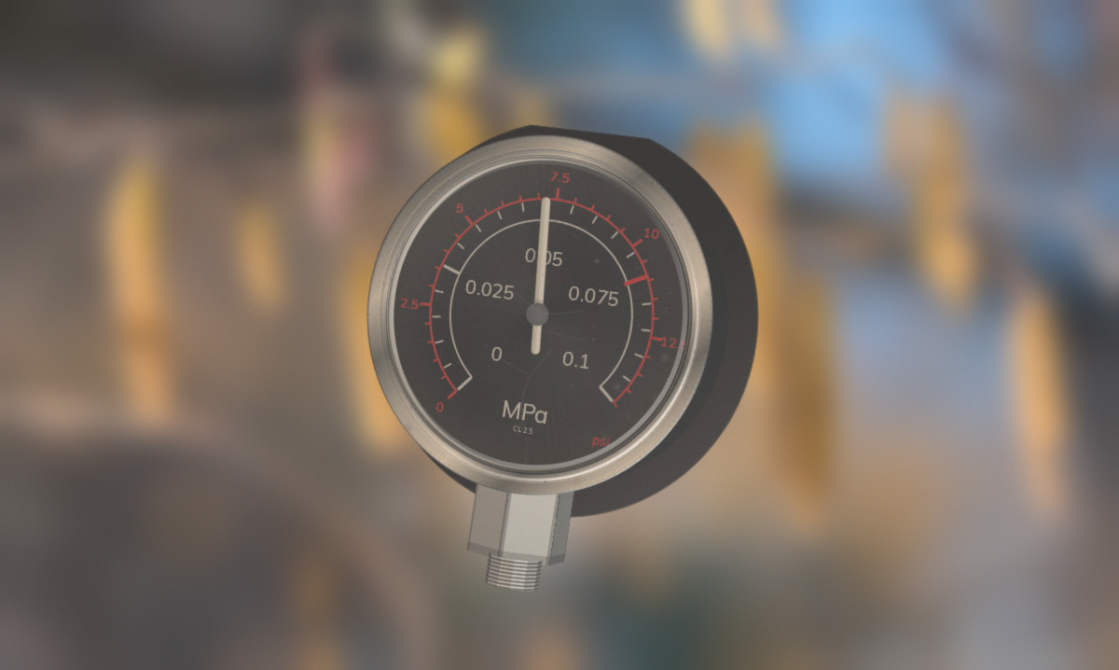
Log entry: 0.05 MPa
